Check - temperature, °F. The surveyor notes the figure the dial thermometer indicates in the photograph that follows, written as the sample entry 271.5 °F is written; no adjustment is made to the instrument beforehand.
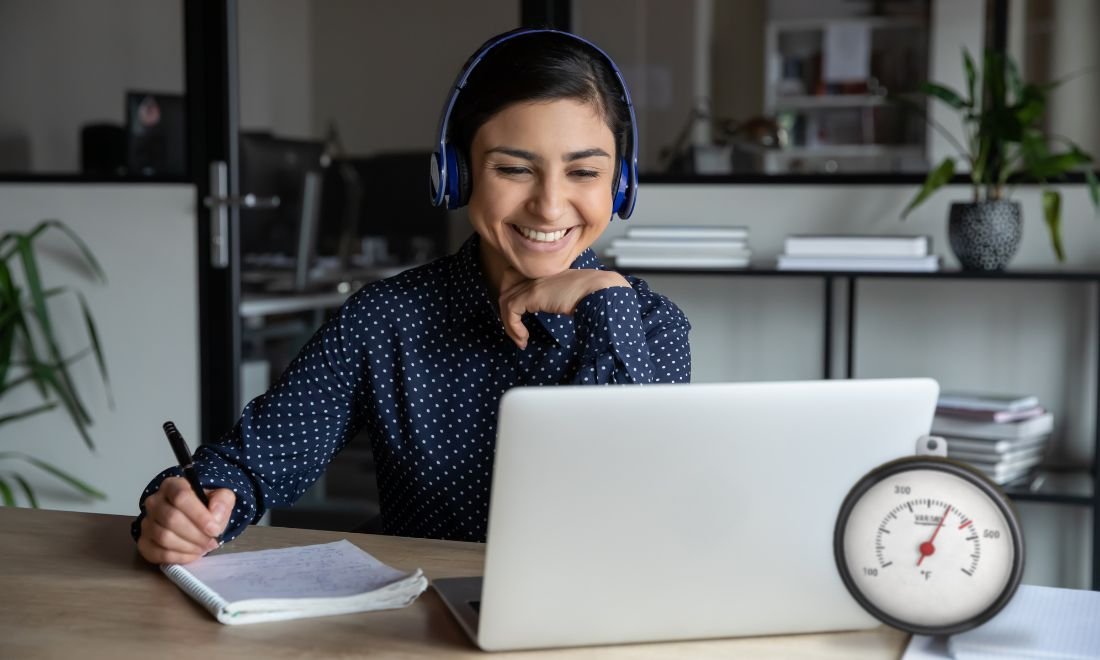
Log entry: 400 °F
